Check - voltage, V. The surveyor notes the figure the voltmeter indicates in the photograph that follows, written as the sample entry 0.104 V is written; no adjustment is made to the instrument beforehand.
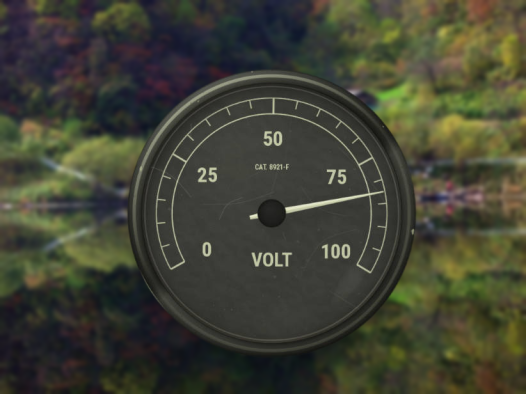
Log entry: 82.5 V
